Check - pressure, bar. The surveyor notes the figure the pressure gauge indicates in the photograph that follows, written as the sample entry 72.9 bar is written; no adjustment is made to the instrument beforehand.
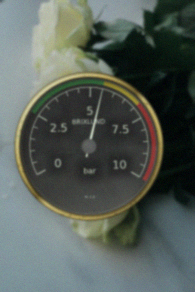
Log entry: 5.5 bar
